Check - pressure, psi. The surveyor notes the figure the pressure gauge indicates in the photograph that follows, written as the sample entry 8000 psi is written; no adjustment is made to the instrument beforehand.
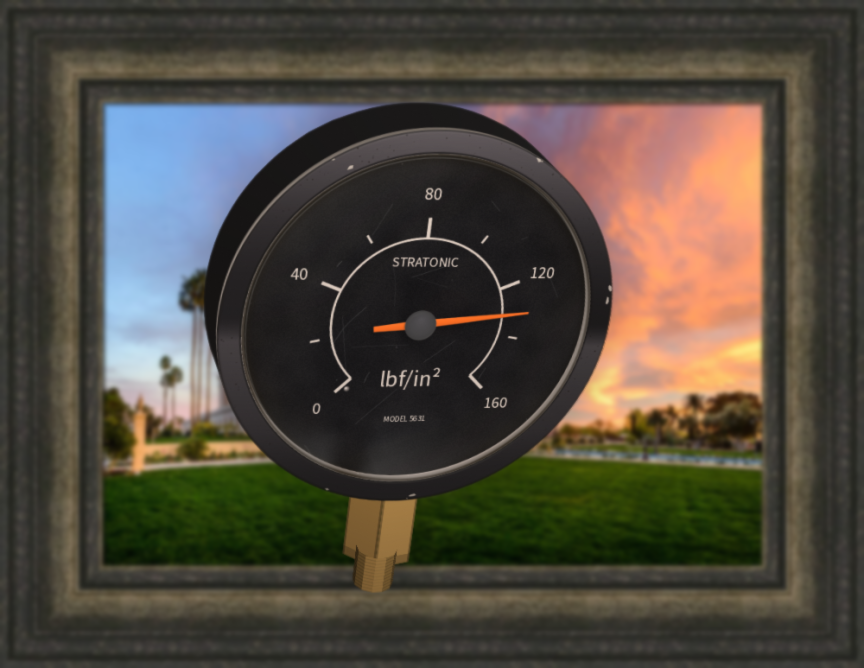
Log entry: 130 psi
